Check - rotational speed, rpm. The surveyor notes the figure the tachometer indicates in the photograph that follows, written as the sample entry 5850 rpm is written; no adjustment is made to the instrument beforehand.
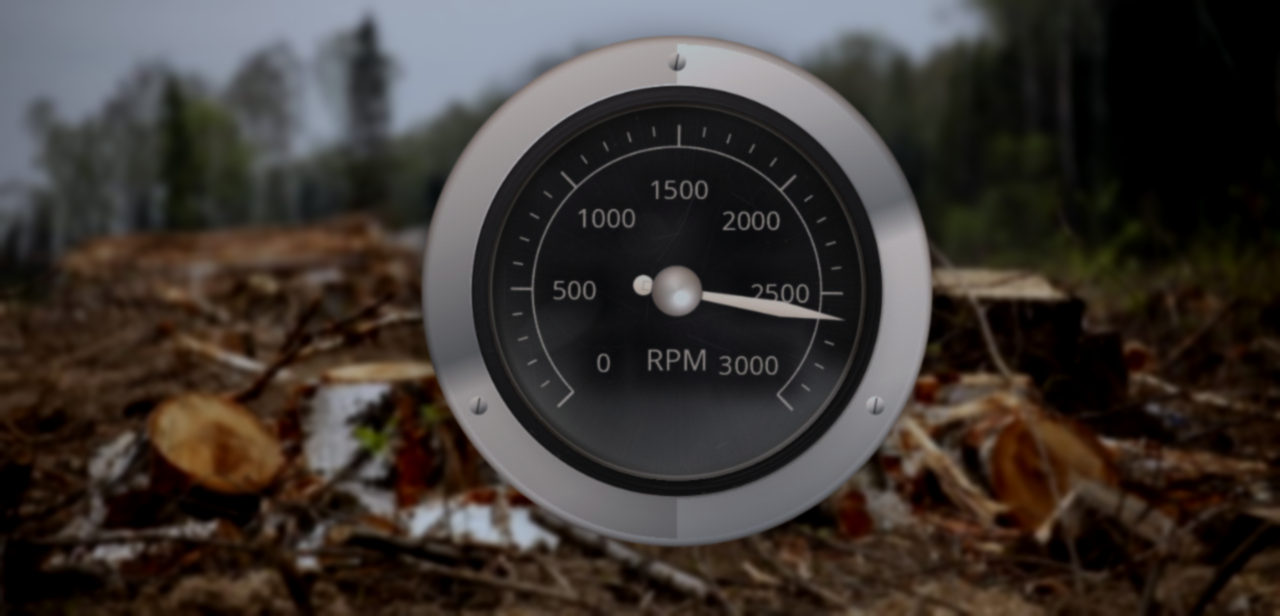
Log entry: 2600 rpm
